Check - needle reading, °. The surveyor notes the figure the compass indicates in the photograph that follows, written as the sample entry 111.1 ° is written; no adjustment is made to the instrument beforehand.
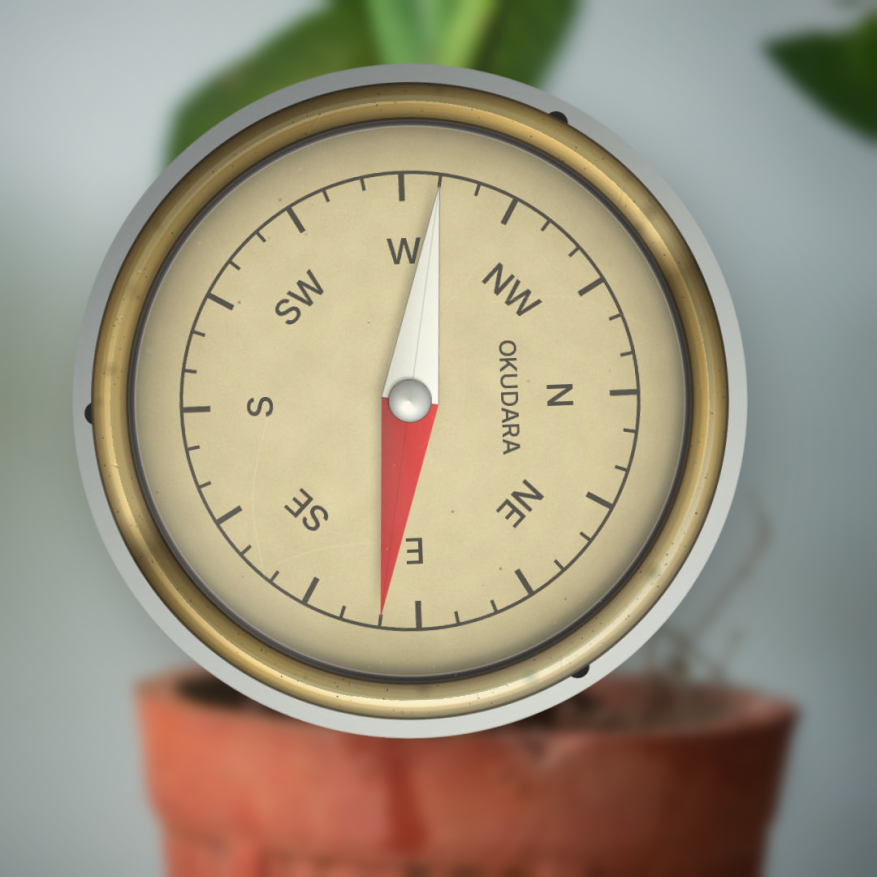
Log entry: 100 °
